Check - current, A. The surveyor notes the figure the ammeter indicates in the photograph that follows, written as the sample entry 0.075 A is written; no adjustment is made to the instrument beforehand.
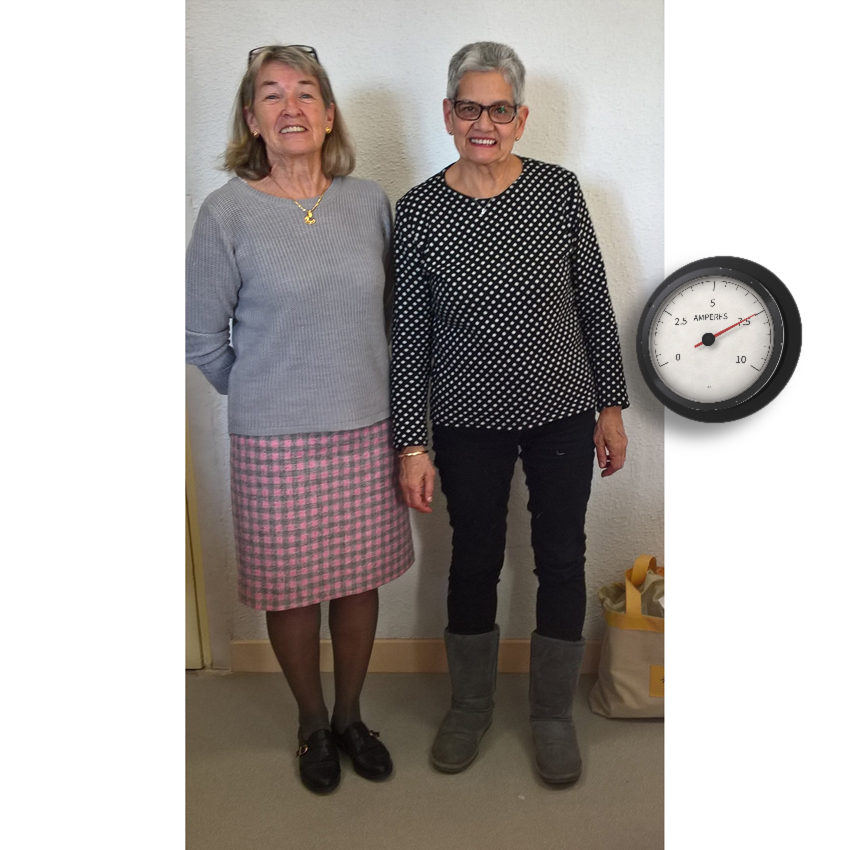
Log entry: 7.5 A
